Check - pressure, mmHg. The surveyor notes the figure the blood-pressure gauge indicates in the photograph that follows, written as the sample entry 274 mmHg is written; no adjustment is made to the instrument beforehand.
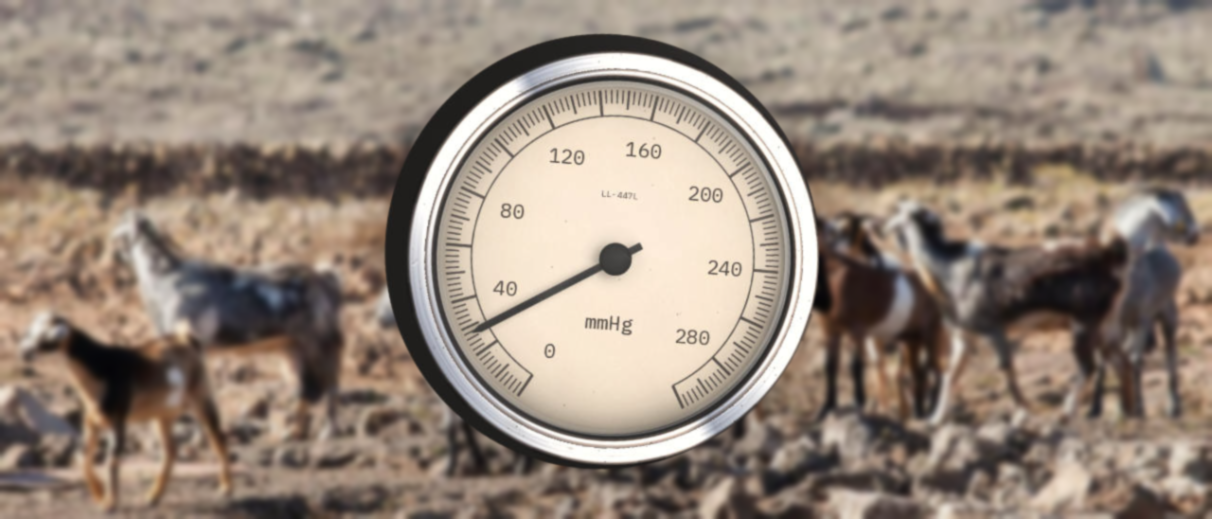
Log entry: 28 mmHg
